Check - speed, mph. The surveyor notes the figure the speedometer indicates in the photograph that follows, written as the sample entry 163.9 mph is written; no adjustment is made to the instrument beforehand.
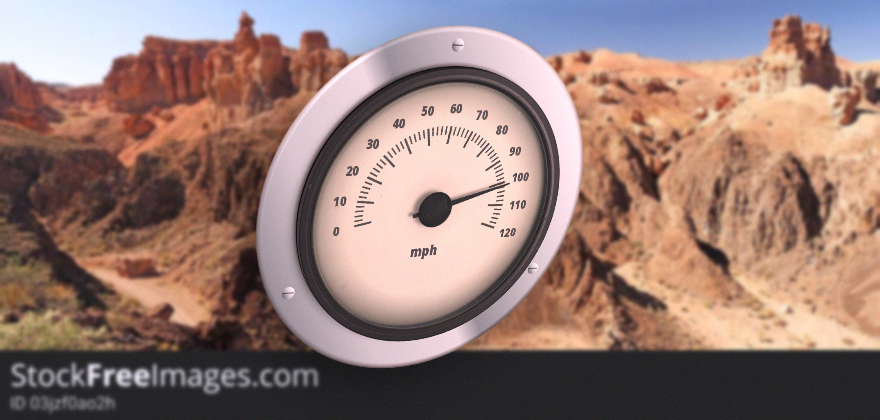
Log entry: 100 mph
